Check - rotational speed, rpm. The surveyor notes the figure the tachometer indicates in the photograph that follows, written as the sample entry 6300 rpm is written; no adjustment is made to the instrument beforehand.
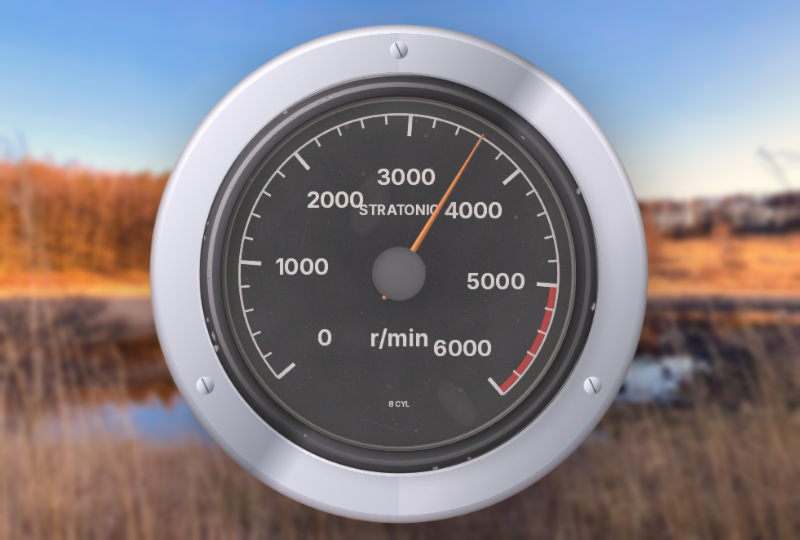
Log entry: 3600 rpm
